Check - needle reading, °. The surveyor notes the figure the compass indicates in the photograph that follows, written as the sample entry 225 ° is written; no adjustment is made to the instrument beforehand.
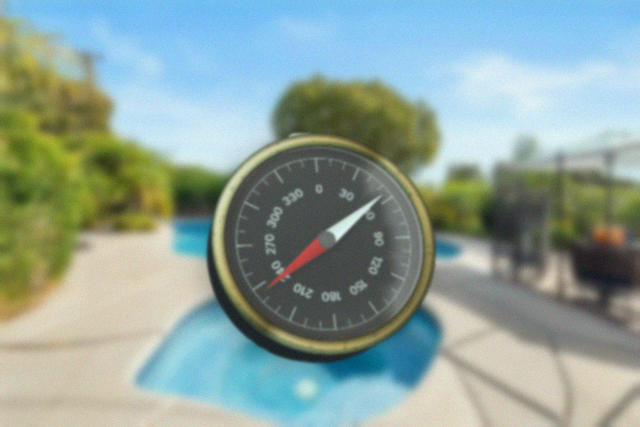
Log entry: 235 °
